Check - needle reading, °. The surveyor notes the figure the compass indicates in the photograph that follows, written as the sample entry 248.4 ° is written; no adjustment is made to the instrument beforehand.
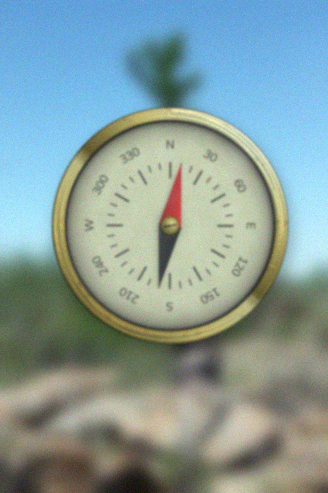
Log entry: 10 °
